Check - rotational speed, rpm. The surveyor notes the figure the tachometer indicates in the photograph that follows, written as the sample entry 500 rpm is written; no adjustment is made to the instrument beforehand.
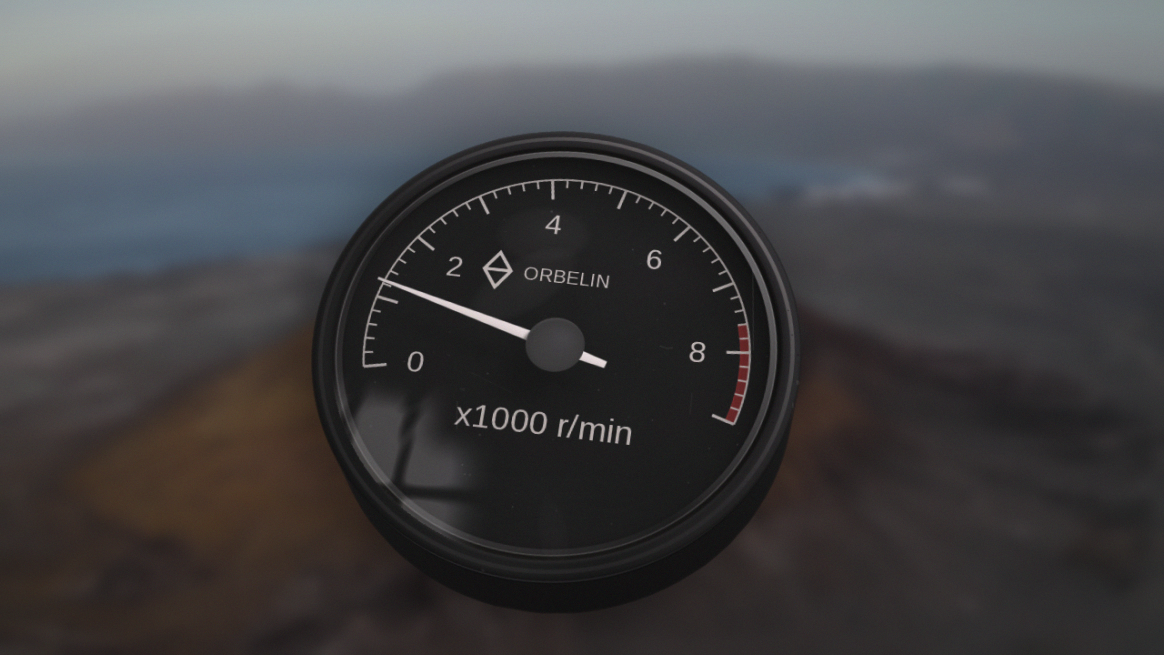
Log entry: 1200 rpm
